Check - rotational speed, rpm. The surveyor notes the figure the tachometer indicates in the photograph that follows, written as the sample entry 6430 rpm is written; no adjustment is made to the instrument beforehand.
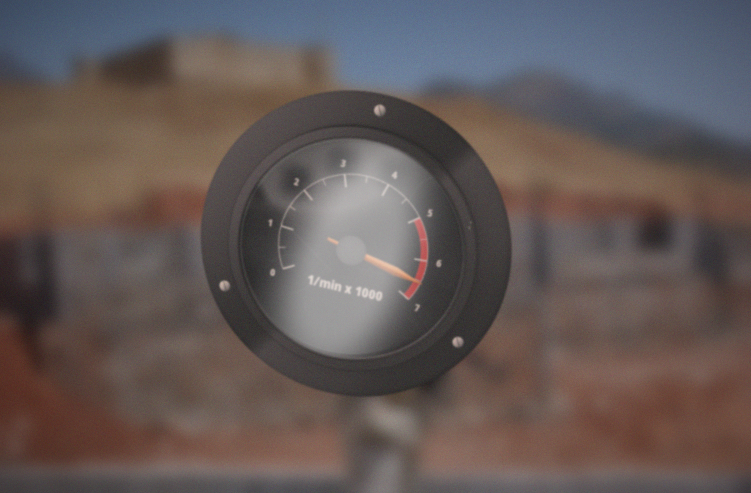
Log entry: 6500 rpm
